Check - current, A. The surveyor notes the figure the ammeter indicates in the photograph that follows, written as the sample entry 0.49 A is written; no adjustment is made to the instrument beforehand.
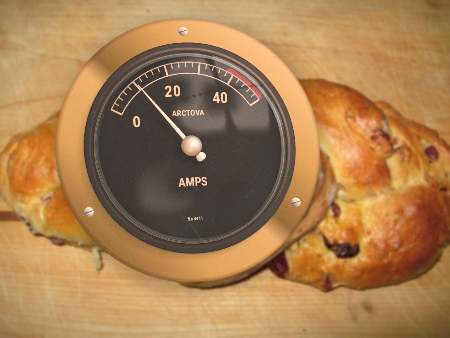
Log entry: 10 A
